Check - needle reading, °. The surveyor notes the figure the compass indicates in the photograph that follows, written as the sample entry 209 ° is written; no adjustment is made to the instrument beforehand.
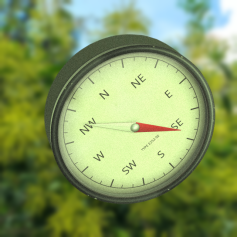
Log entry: 140 °
